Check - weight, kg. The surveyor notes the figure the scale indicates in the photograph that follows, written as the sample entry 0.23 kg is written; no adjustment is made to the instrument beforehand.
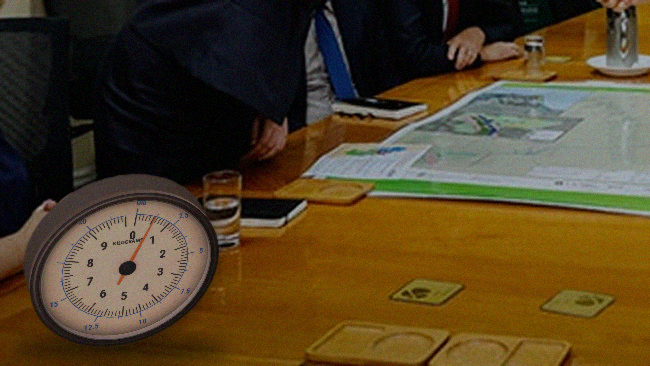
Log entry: 0.5 kg
